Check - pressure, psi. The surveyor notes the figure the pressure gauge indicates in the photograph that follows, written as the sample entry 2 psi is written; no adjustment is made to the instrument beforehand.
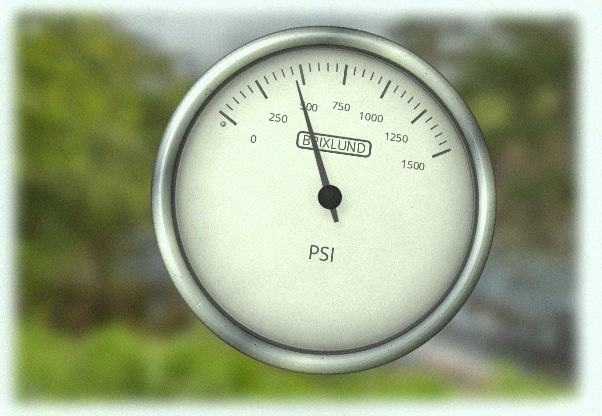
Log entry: 450 psi
